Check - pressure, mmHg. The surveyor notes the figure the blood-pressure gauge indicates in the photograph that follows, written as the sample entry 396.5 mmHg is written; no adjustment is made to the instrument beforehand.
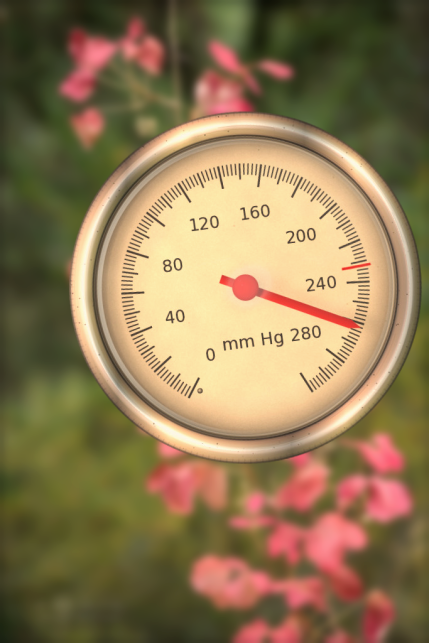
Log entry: 262 mmHg
